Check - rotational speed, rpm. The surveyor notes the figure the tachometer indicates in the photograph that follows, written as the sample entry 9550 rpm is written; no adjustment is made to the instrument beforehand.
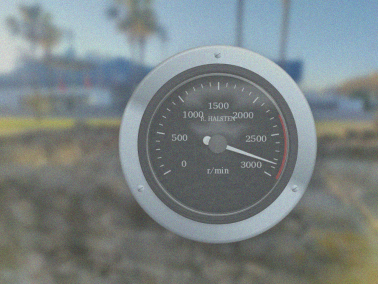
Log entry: 2850 rpm
